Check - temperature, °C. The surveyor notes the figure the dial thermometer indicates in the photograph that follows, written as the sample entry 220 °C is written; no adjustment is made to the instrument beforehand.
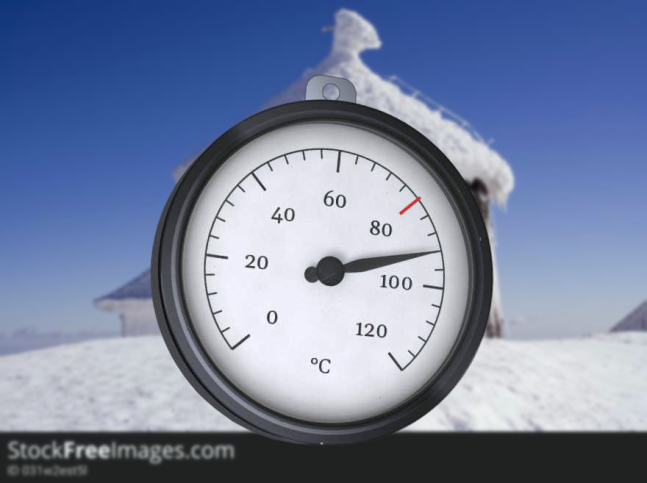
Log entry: 92 °C
